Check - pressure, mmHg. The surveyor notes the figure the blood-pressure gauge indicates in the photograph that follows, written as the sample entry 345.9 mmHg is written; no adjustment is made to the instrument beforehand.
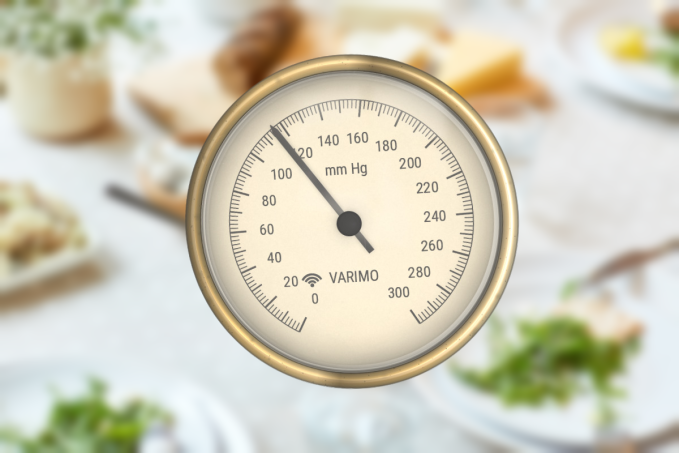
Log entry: 116 mmHg
